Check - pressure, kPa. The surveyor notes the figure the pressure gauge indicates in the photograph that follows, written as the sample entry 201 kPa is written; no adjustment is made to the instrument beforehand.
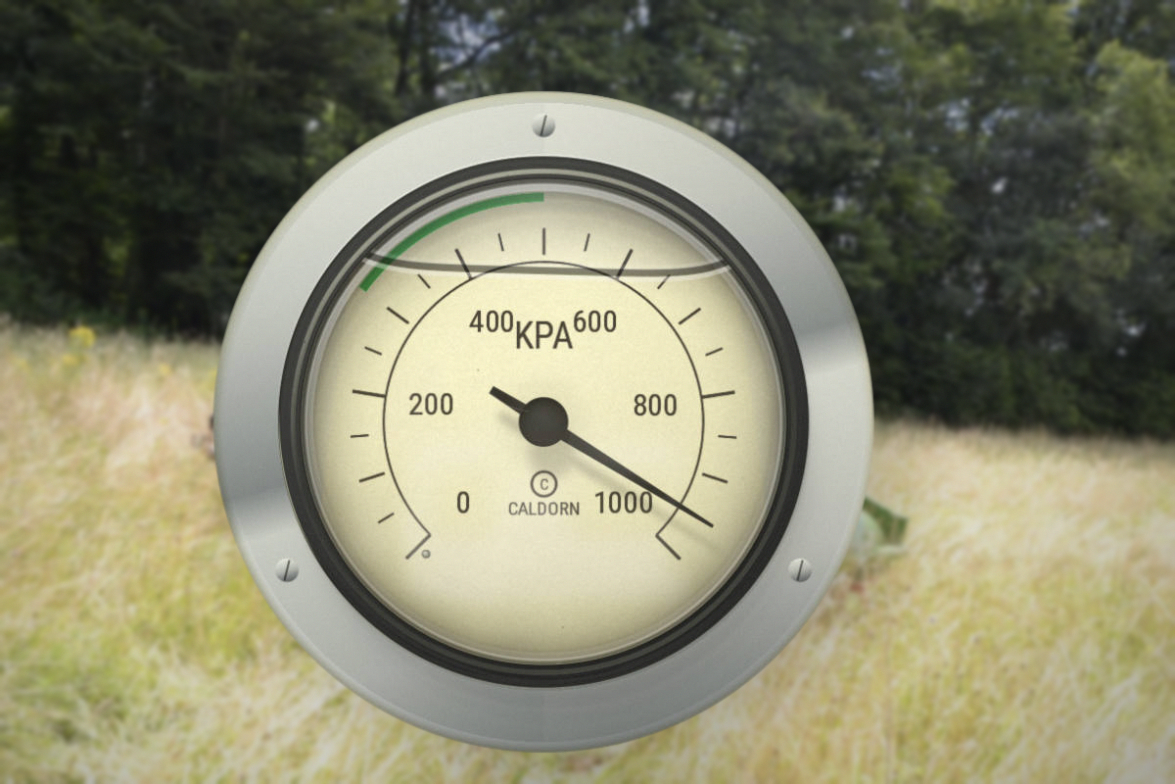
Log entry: 950 kPa
